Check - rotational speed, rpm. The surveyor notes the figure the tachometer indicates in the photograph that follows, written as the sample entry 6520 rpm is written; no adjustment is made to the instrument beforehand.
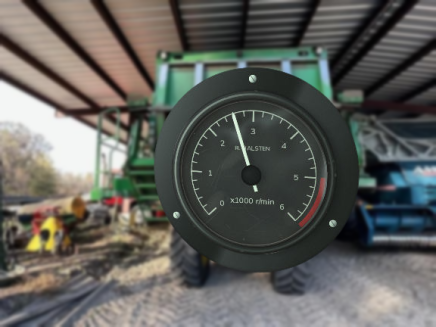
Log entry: 2600 rpm
